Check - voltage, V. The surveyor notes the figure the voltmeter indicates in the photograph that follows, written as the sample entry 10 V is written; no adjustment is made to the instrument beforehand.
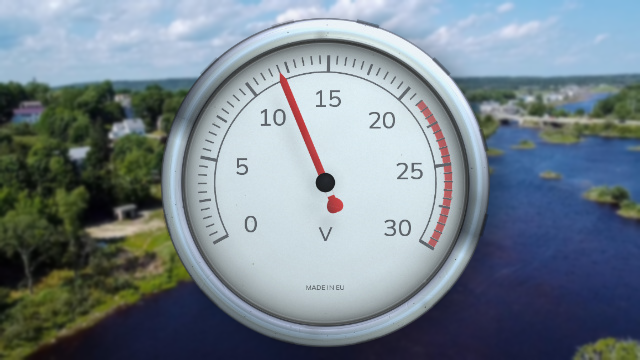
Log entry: 12 V
